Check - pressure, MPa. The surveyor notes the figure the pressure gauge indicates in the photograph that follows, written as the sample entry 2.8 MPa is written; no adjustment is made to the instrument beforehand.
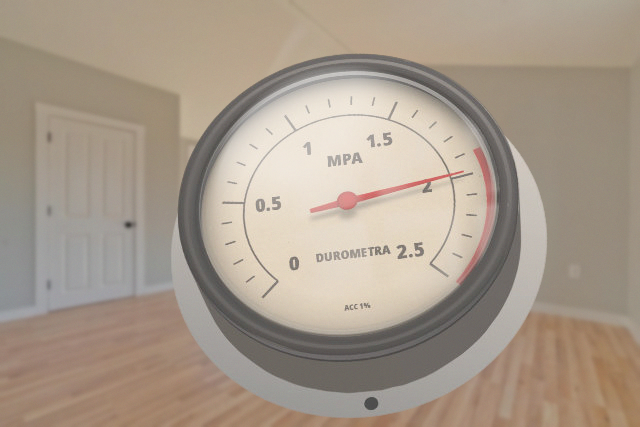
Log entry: 2 MPa
